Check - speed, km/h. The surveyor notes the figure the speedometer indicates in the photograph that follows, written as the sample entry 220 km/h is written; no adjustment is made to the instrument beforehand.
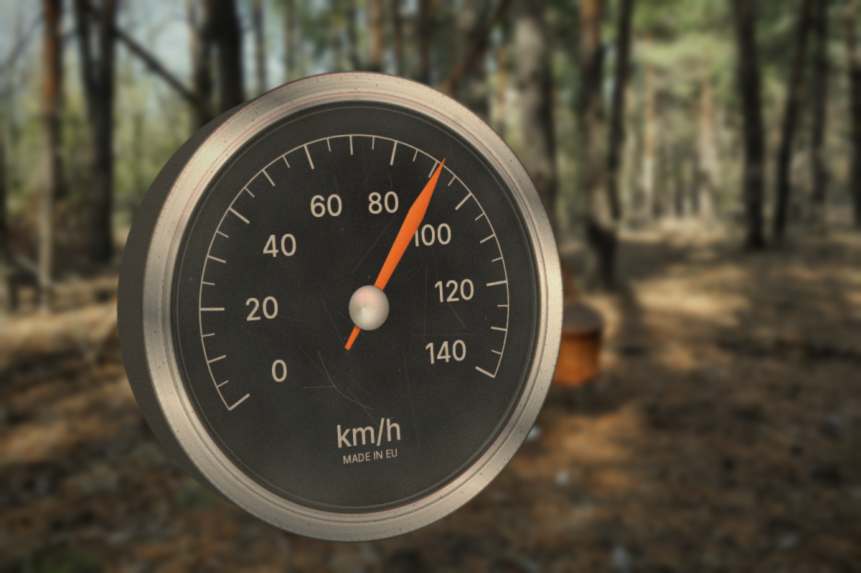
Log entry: 90 km/h
